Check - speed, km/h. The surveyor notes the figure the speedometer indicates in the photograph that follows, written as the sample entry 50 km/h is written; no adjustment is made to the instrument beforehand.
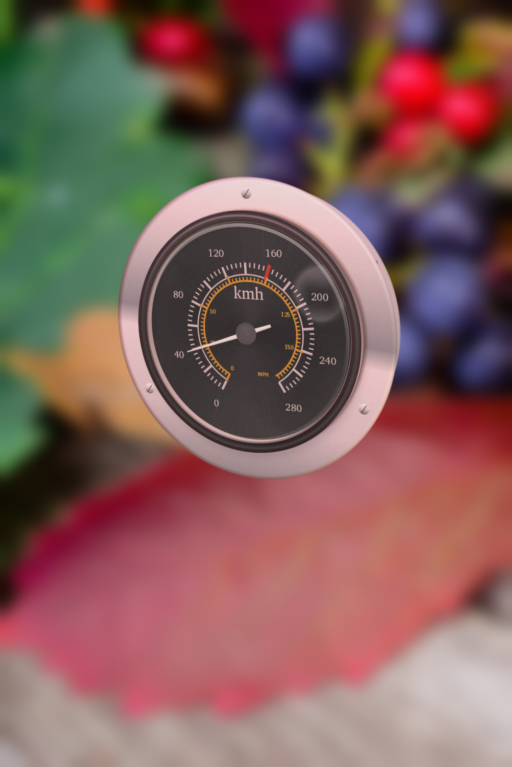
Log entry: 40 km/h
